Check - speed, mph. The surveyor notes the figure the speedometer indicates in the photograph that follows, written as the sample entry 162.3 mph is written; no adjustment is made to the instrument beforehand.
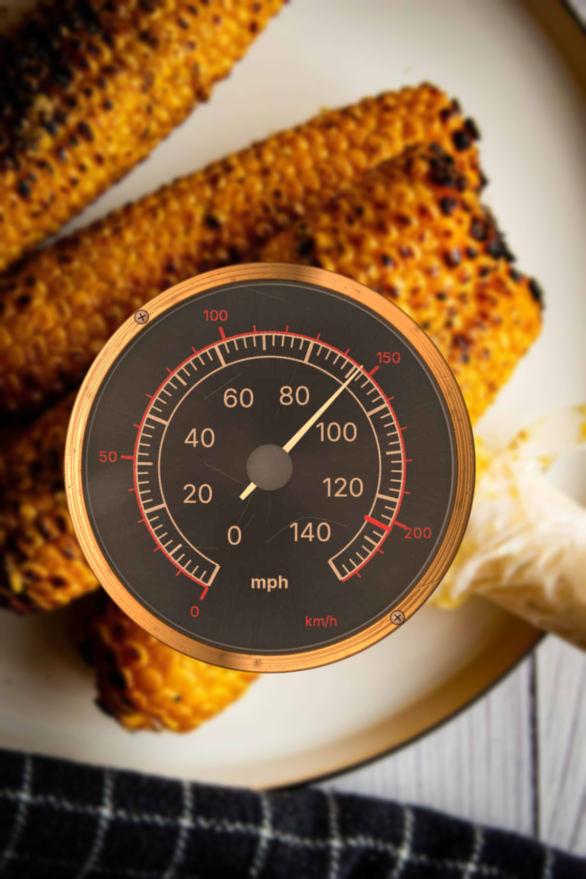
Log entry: 91 mph
